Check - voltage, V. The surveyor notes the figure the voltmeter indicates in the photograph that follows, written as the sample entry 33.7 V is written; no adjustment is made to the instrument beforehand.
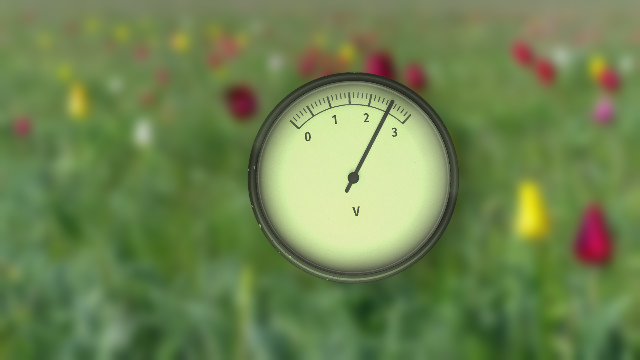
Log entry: 2.5 V
